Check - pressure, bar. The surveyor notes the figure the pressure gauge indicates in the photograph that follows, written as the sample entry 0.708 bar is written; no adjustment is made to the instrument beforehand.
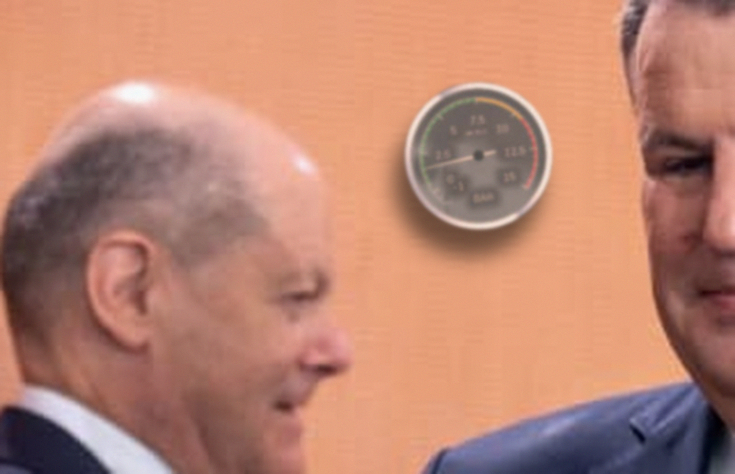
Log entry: 1.5 bar
